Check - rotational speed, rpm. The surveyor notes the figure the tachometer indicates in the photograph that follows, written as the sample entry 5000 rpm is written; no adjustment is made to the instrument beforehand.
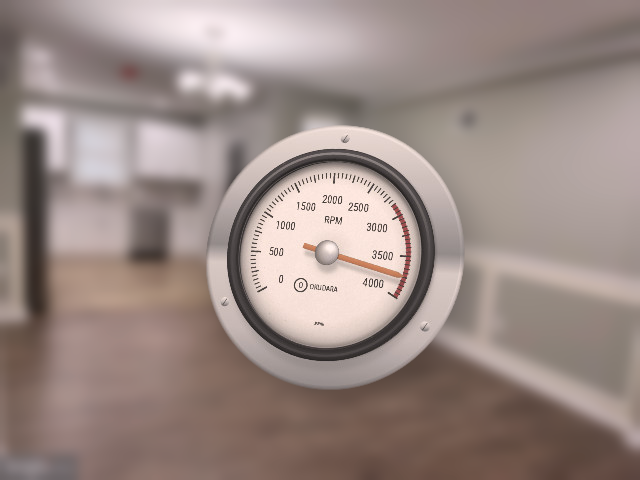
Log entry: 3750 rpm
